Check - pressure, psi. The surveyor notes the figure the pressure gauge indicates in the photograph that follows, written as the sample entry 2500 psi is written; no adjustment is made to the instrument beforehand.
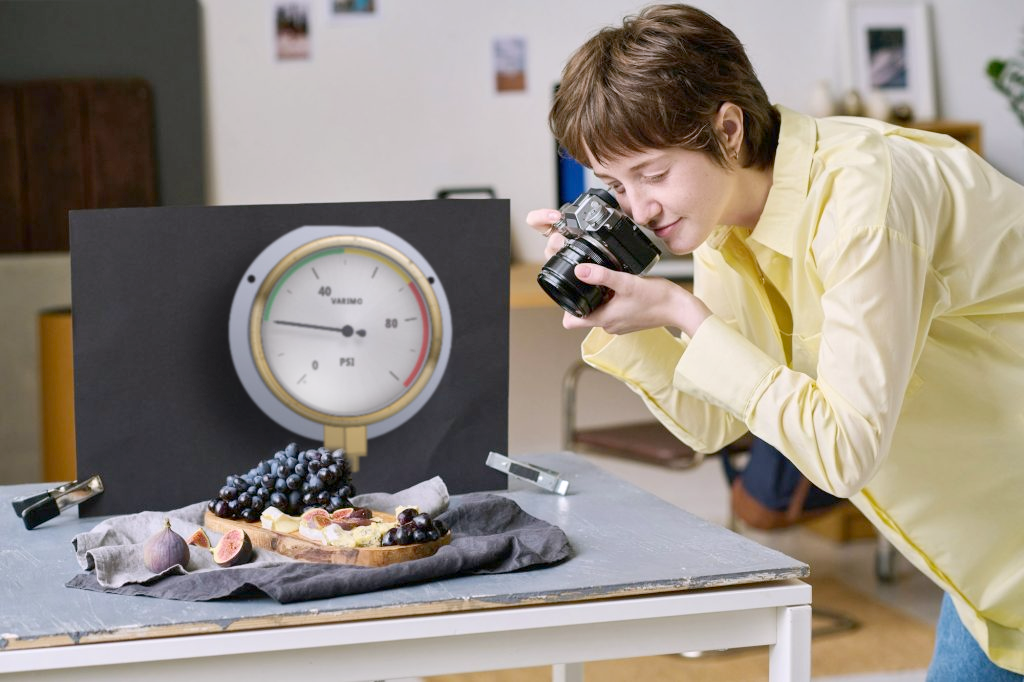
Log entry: 20 psi
